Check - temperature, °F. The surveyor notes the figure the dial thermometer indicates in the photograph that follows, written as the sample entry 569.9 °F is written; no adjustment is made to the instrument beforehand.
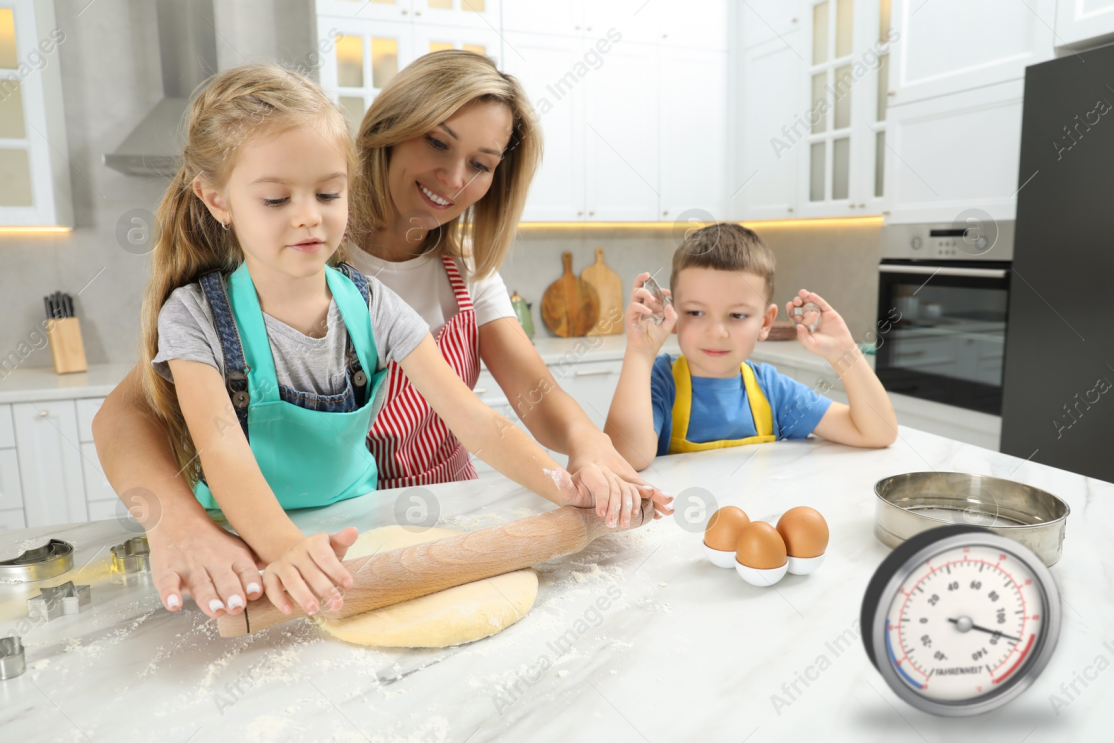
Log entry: 116 °F
